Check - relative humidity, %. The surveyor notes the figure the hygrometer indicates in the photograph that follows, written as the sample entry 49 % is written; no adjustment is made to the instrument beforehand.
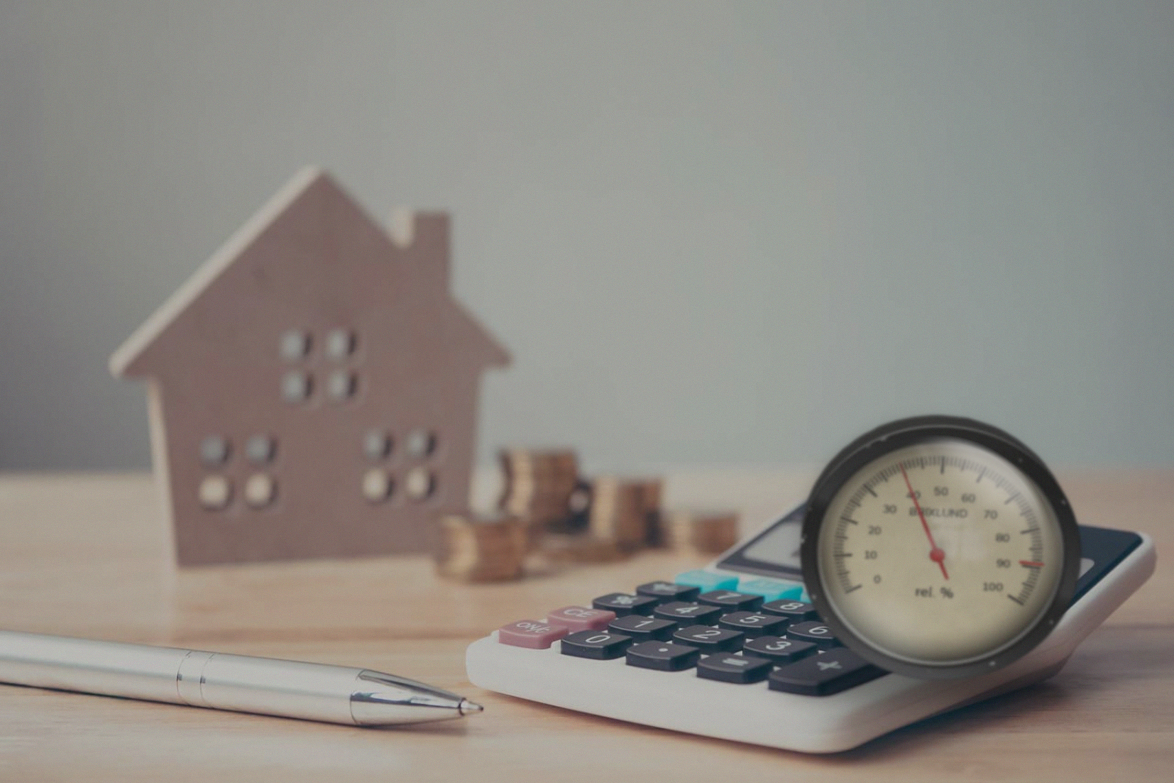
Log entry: 40 %
